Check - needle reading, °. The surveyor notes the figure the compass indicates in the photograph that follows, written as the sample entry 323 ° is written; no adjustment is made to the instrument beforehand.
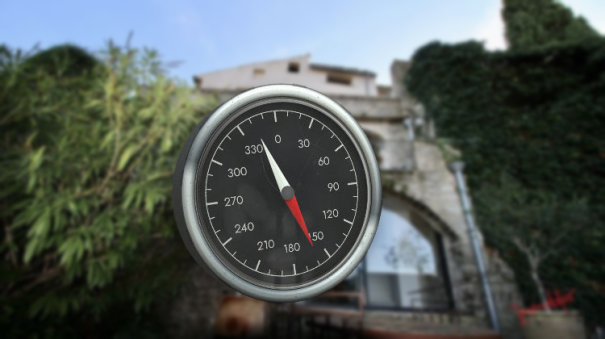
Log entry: 160 °
